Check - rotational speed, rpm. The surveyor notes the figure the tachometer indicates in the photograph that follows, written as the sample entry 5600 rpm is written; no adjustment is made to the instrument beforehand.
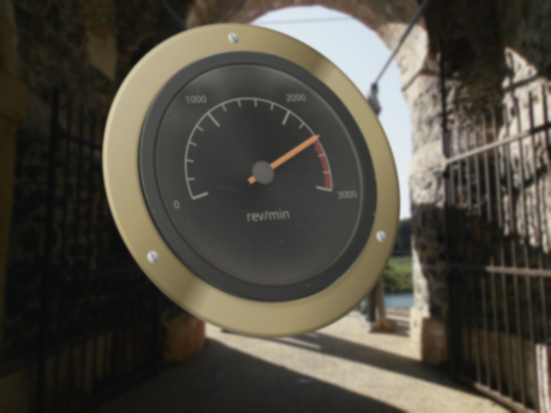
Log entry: 2400 rpm
